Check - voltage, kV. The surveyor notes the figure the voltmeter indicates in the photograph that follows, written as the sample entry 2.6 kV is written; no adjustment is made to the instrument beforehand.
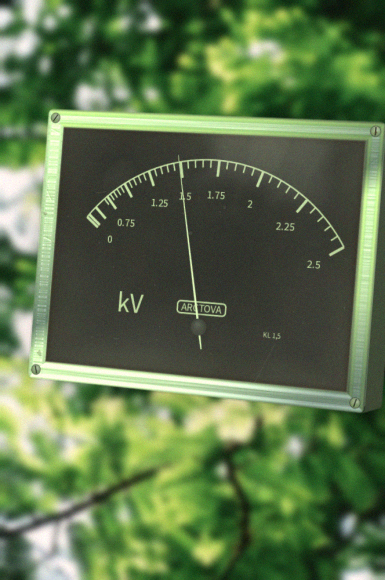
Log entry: 1.5 kV
